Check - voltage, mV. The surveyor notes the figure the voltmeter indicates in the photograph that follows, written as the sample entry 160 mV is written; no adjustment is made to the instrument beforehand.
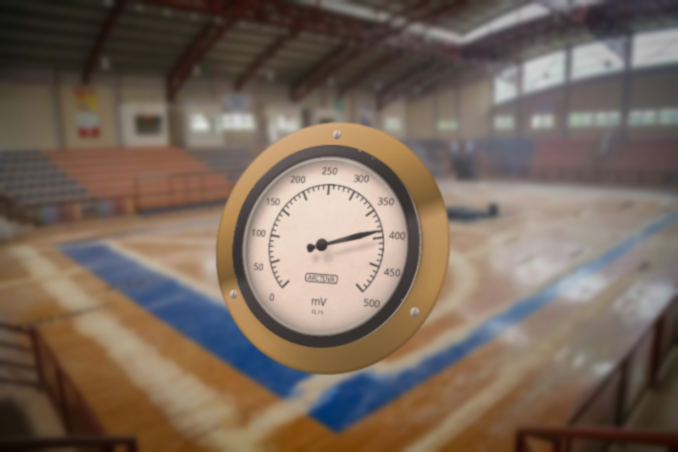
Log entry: 390 mV
